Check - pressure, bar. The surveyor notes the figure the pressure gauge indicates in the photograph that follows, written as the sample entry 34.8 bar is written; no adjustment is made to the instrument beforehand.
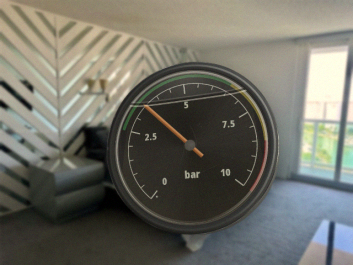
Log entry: 3.5 bar
